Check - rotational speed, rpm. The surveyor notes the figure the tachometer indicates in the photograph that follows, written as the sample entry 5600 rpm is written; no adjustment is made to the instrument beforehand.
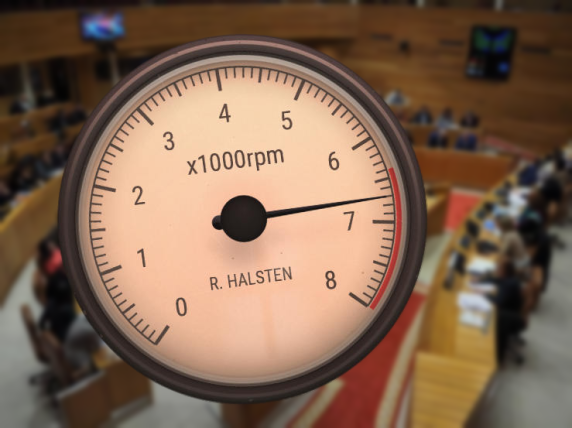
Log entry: 6700 rpm
